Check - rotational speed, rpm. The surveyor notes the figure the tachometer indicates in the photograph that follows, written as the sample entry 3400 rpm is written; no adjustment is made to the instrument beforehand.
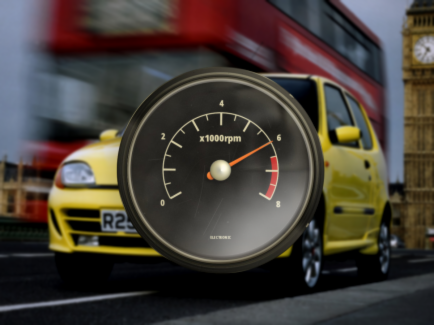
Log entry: 6000 rpm
